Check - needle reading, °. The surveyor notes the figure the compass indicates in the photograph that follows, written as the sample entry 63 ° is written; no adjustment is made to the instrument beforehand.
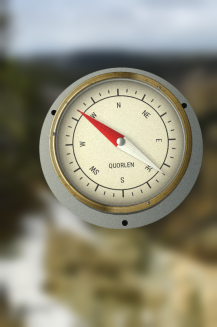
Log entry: 310 °
